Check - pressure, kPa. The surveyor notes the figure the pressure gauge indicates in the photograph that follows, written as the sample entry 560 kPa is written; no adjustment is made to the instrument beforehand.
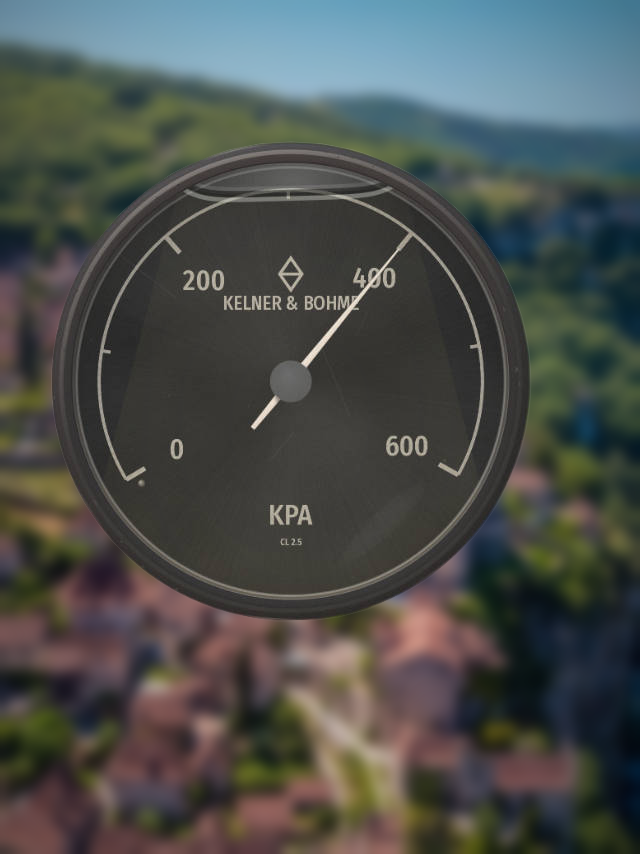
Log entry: 400 kPa
